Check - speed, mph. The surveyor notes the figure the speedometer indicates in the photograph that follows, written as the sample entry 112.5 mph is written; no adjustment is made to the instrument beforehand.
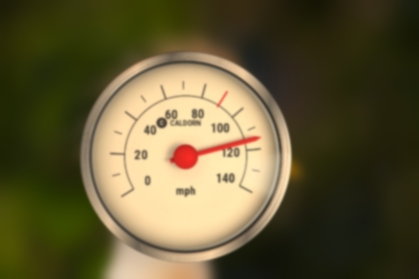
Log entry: 115 mph
